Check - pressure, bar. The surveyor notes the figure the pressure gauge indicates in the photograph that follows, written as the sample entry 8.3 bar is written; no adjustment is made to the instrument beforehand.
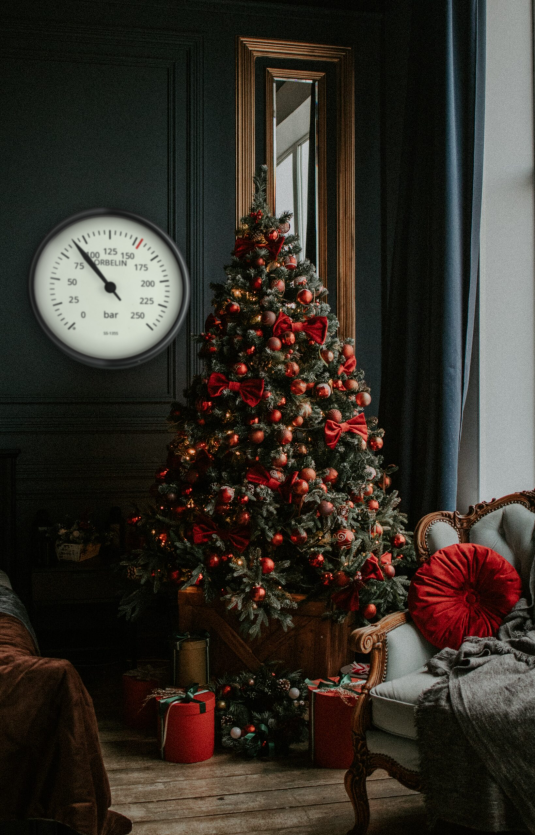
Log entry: 90 bar
